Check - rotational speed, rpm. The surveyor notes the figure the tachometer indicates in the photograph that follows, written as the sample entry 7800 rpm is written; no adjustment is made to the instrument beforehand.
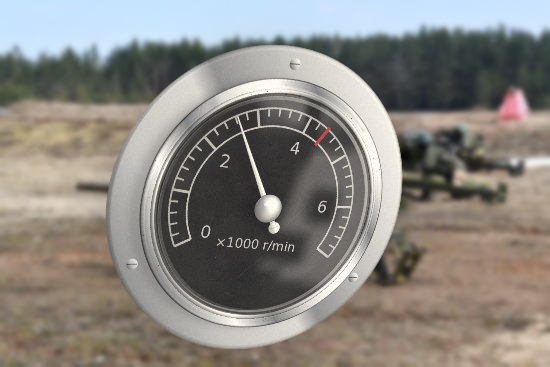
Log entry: 2600 rpm
